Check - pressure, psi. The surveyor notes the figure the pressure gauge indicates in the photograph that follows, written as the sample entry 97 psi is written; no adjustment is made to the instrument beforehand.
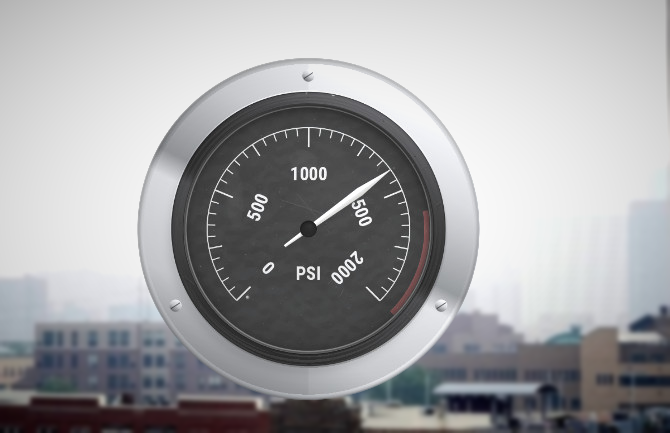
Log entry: 1400 psi
